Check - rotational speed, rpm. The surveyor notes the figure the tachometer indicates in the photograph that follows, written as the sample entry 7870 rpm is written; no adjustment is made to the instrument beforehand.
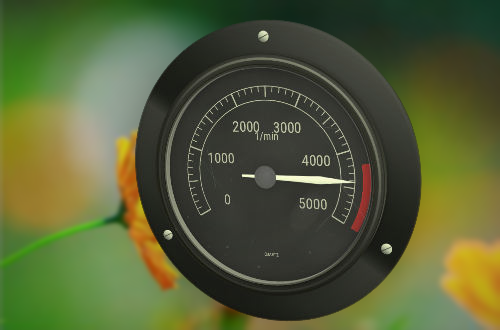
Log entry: 4400 rpm
